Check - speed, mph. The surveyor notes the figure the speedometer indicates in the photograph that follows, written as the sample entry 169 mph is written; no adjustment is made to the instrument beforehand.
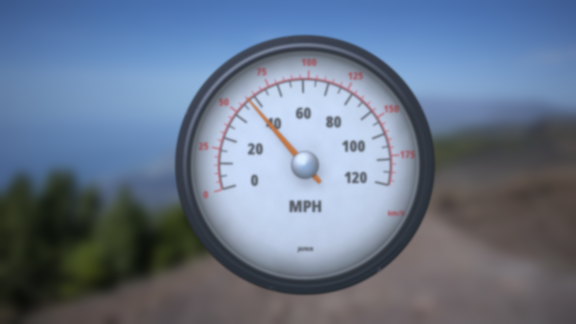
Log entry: 37.5 mph
